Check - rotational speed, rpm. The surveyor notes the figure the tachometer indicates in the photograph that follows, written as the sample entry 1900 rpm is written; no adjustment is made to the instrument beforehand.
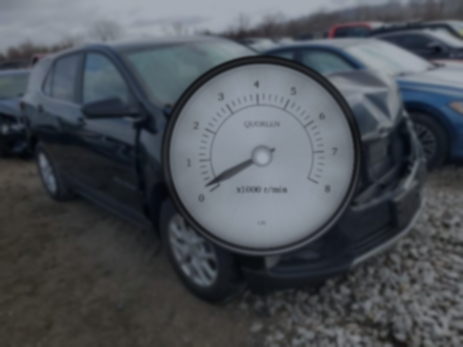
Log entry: 200 rpm
